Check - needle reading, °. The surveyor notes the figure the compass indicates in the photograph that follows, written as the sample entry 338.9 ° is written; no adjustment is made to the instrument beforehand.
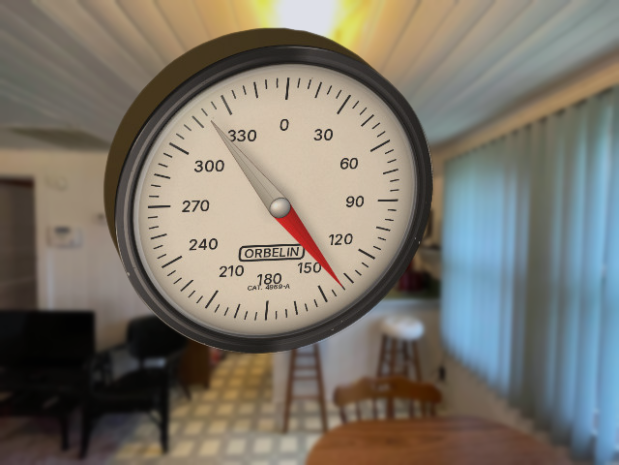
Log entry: 140 °
